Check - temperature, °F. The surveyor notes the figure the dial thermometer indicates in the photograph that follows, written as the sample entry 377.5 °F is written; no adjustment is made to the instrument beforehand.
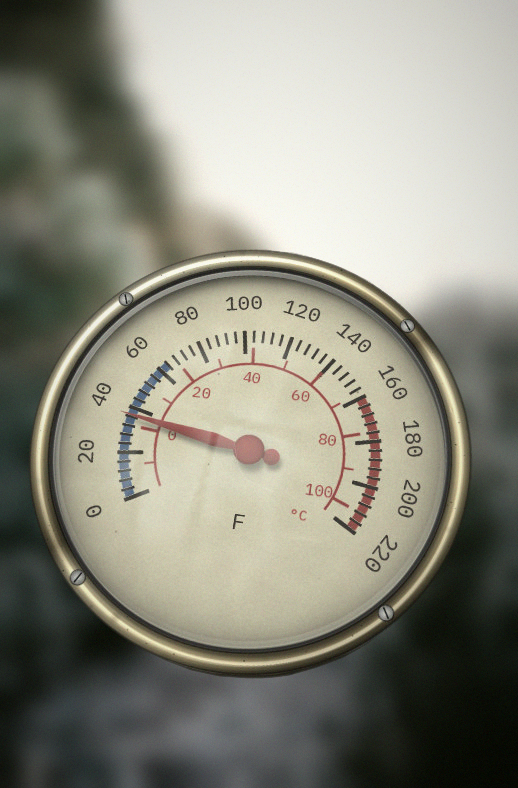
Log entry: 36 °F
